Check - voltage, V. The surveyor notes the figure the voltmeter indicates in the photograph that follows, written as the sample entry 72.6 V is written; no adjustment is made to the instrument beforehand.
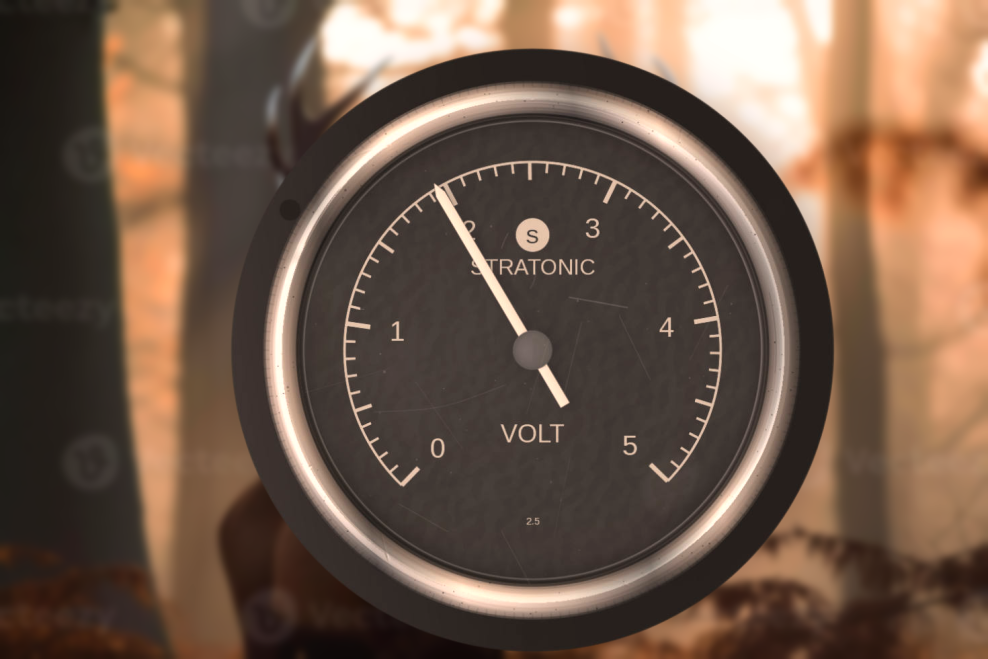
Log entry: 1.95 V
